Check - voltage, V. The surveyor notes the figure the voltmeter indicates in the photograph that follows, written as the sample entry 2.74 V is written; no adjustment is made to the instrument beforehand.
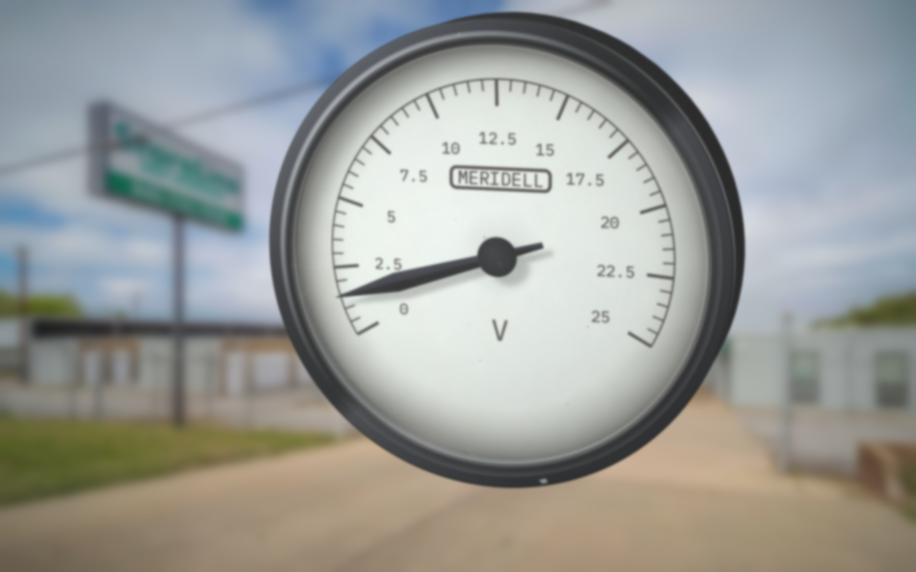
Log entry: 1.5 V
